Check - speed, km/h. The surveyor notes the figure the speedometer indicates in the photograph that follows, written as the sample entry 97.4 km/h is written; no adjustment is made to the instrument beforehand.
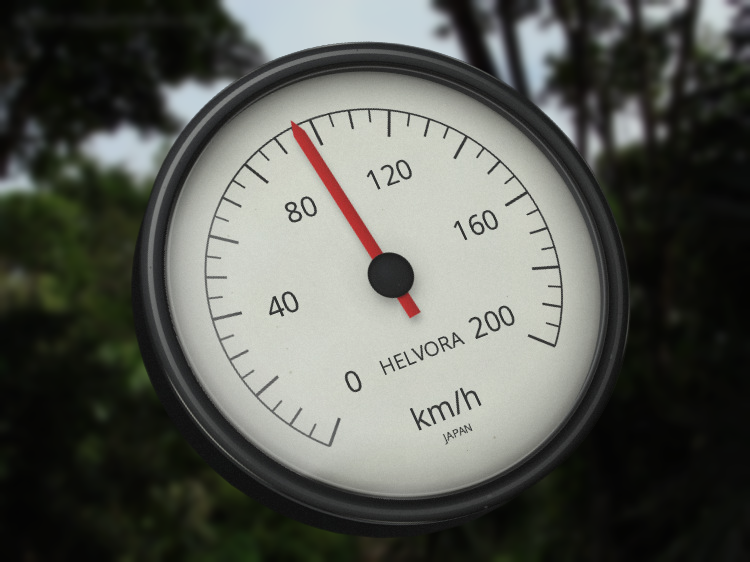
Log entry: 95 km/h
